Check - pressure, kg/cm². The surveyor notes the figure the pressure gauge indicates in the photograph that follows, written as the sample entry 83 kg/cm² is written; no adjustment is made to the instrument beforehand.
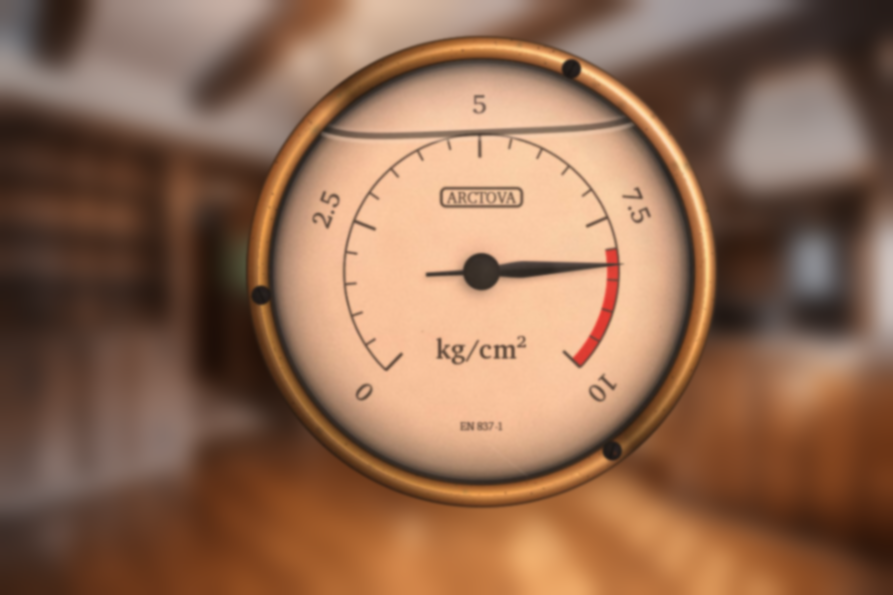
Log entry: 8.25 kg/cm²
